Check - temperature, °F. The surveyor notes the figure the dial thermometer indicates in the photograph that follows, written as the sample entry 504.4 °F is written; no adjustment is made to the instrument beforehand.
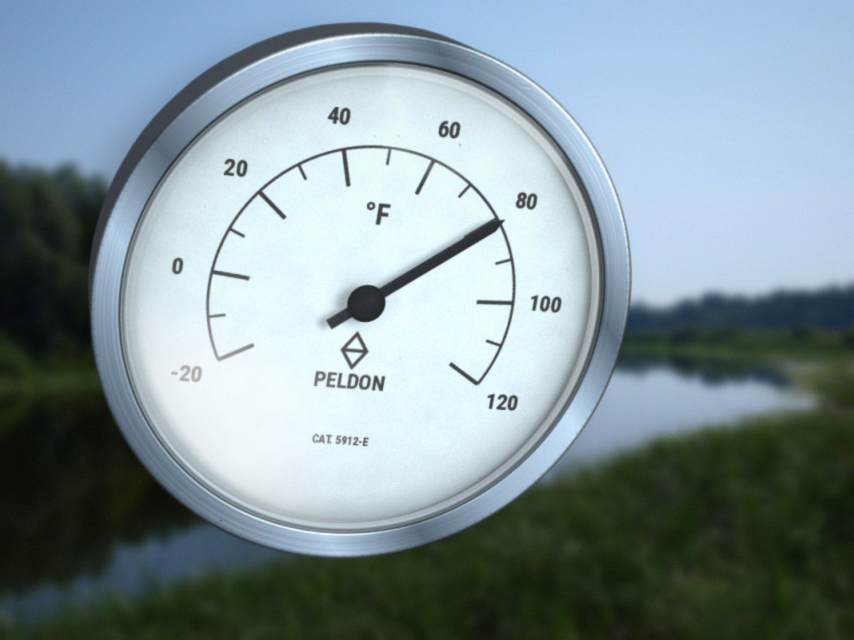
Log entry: 80 °F
